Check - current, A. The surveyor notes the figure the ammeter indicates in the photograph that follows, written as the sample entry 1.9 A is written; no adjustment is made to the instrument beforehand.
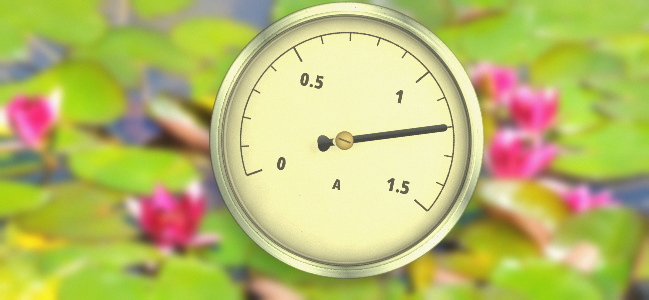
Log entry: 1.2 A
